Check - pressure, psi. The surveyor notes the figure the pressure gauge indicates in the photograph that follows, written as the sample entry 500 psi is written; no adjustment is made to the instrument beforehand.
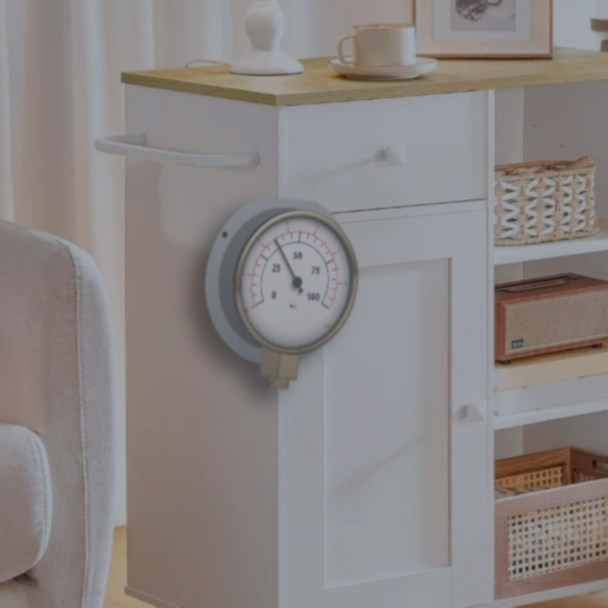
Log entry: 35 psi
